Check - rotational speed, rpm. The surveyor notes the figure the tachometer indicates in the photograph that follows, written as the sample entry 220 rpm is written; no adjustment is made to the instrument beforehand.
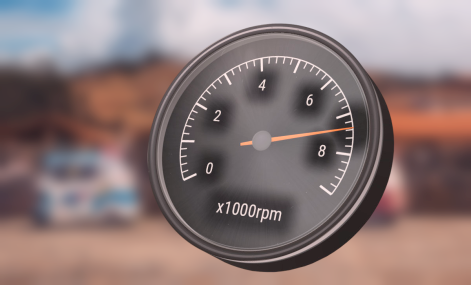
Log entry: 7400 rpm
